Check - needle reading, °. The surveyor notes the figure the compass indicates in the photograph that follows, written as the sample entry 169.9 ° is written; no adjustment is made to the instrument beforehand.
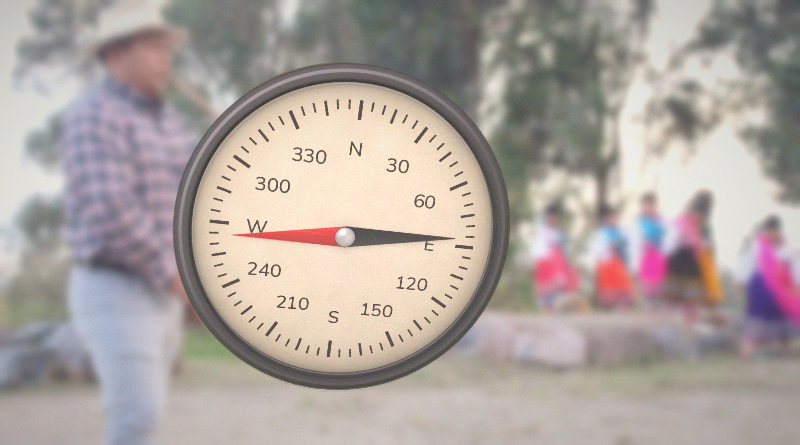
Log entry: 265 °
